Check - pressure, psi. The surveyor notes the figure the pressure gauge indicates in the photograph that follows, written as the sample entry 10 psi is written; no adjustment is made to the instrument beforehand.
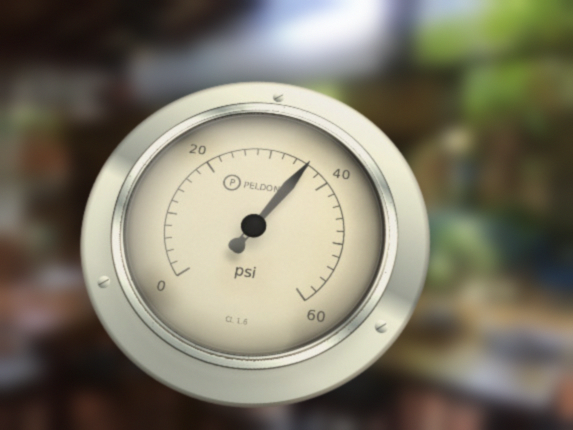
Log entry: 36 psi
